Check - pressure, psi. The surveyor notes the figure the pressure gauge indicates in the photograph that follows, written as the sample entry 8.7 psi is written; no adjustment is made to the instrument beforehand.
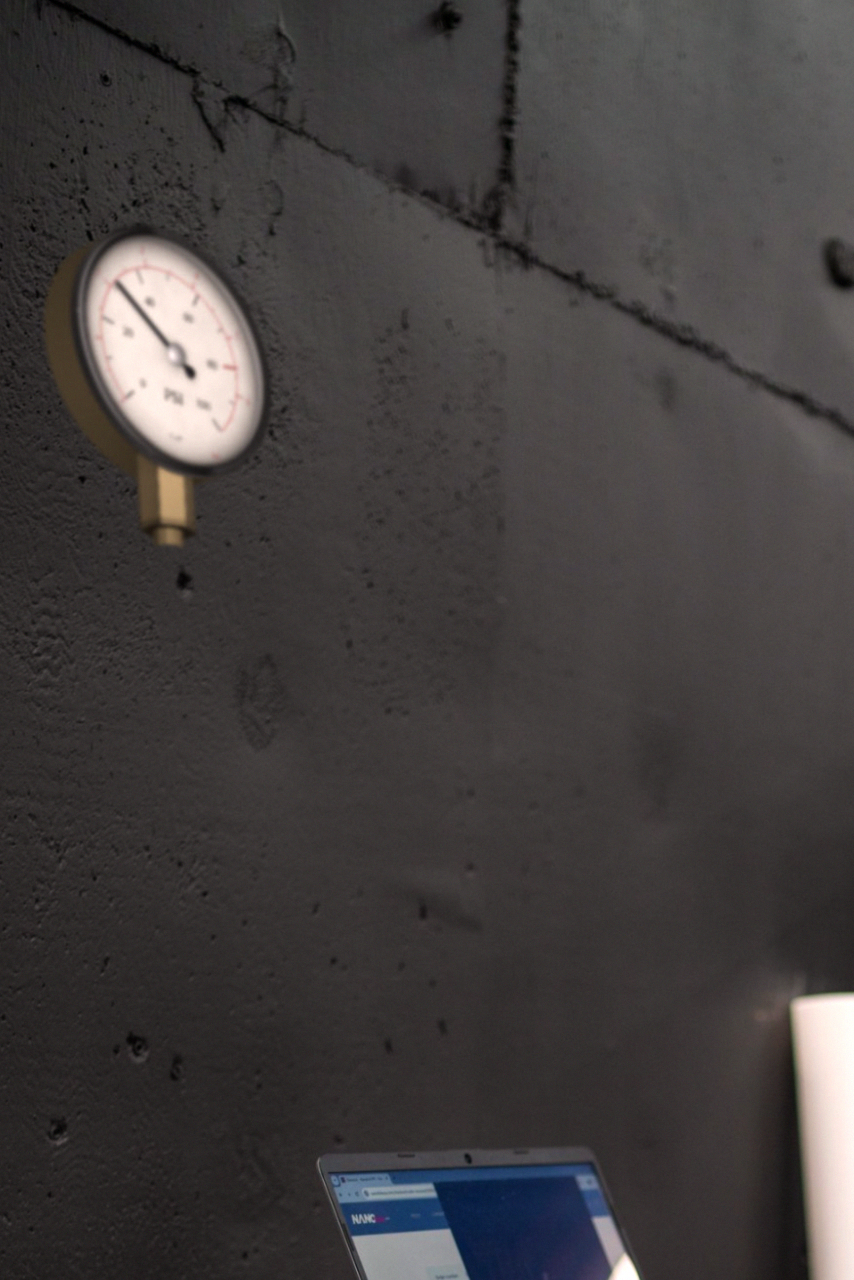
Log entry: 30 psi
